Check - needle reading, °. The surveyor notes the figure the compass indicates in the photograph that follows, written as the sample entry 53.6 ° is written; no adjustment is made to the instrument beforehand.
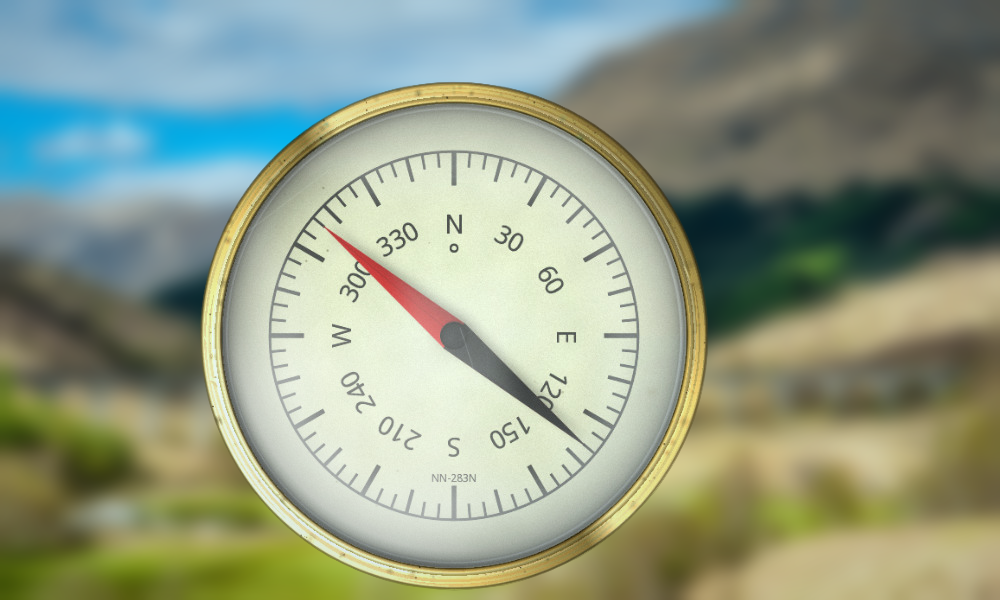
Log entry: 310 °
